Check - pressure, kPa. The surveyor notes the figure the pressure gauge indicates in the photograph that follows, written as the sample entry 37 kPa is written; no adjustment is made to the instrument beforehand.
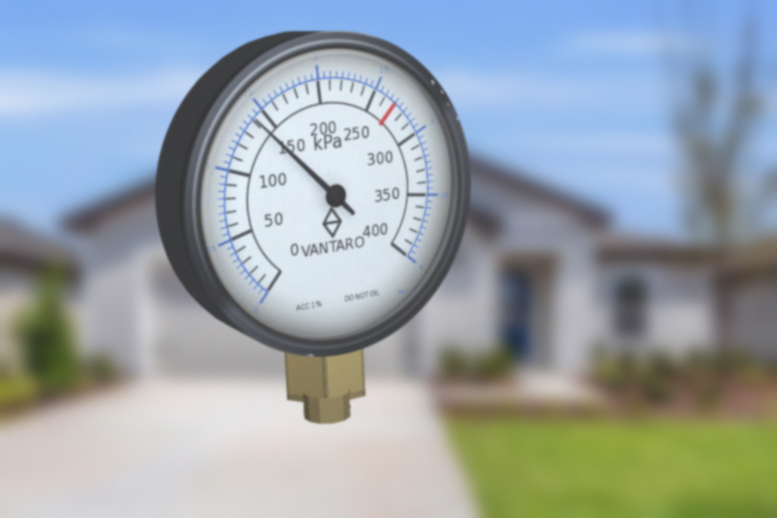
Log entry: 140 kPa
